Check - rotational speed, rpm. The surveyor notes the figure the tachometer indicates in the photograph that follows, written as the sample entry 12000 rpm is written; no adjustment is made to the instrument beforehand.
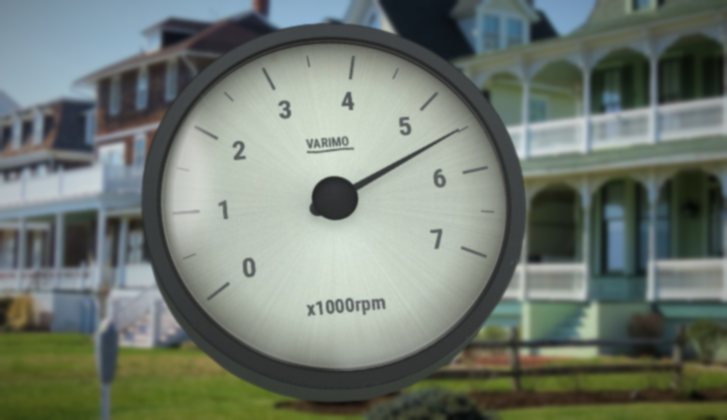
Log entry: 5500 rpm
